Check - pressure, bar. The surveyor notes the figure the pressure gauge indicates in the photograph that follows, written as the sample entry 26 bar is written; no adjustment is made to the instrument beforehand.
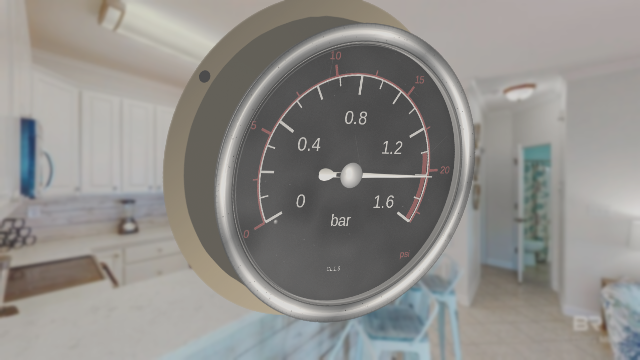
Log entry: 1.4 bar
